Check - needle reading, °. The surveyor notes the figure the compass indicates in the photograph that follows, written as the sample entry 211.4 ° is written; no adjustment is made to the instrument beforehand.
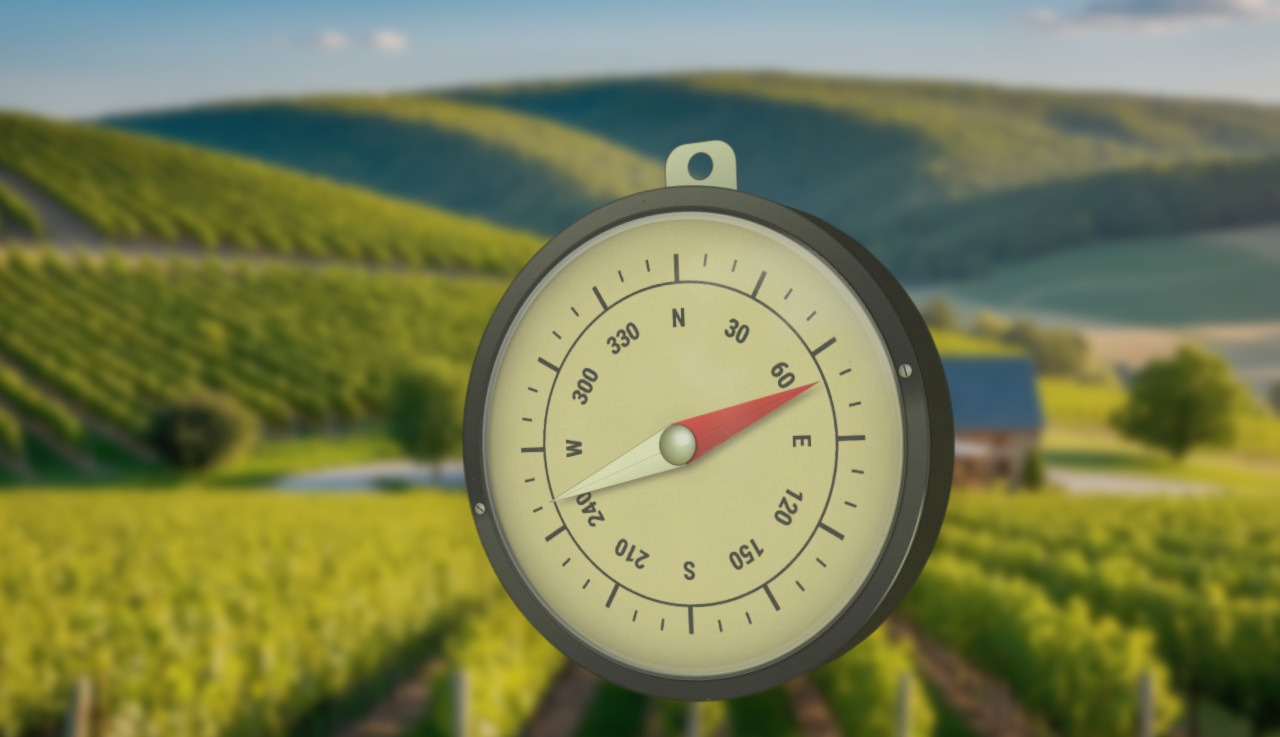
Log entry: 70 °
